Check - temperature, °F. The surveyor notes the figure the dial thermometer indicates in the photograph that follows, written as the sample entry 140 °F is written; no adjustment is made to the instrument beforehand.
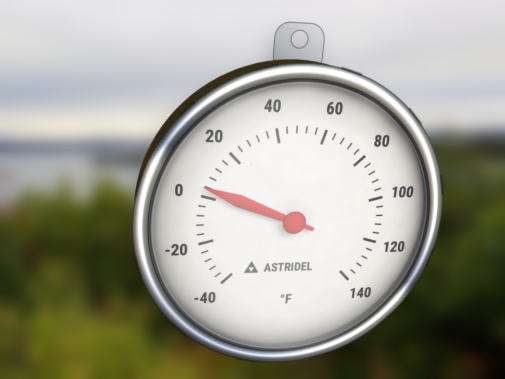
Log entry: 4 °F
